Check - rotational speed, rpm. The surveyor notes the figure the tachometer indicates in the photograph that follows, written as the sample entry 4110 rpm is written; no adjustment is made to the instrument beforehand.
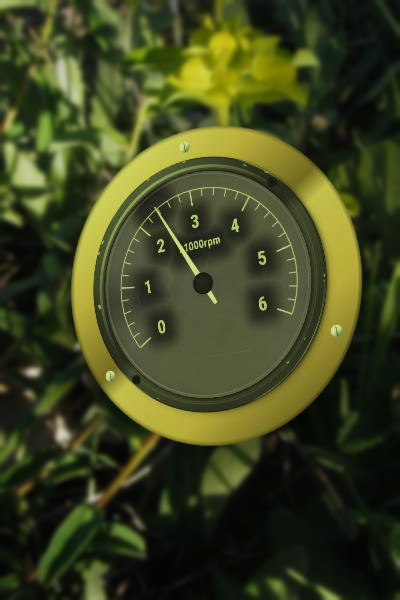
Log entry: 2400 rpm
